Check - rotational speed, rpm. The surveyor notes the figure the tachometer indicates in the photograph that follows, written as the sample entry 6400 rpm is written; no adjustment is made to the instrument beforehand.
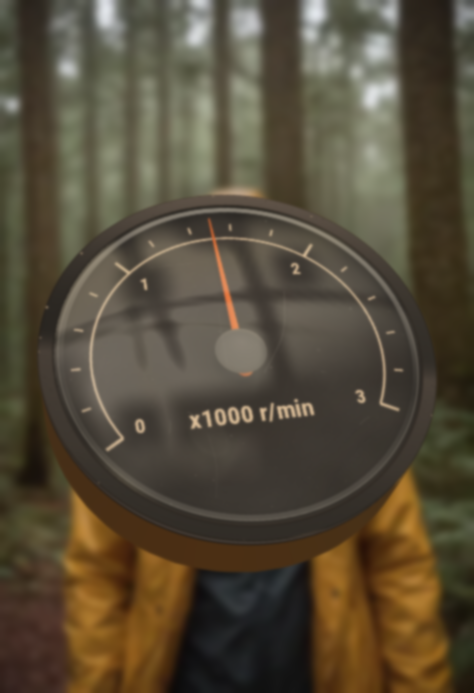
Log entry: 1500 rpm
